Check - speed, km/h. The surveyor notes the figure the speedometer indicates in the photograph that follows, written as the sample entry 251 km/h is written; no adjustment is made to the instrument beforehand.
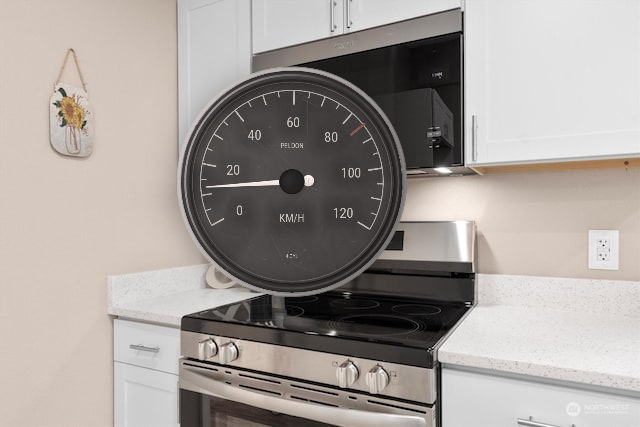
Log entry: 12.5 km/h
